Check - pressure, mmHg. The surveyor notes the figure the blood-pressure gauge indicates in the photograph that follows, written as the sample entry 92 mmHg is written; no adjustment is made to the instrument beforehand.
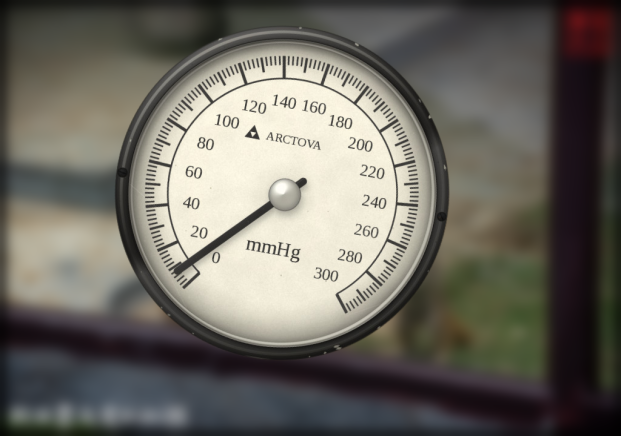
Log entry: 8 mmHg
